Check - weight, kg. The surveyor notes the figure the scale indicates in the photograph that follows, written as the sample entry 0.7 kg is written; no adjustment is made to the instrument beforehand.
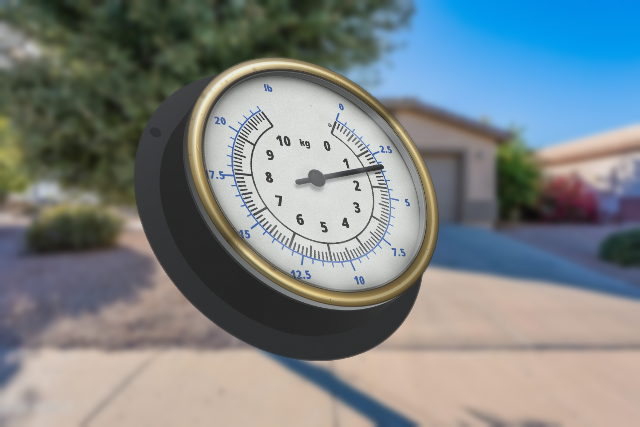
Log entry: 1.5 kg
